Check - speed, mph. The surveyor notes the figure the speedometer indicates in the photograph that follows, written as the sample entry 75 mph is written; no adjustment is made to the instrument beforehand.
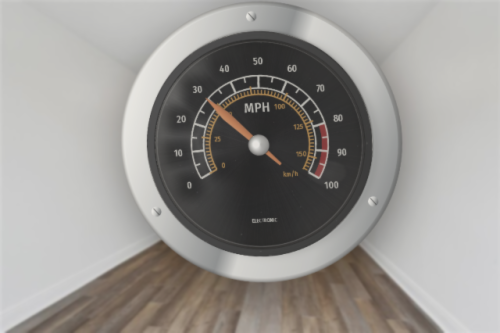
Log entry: 30 mph
